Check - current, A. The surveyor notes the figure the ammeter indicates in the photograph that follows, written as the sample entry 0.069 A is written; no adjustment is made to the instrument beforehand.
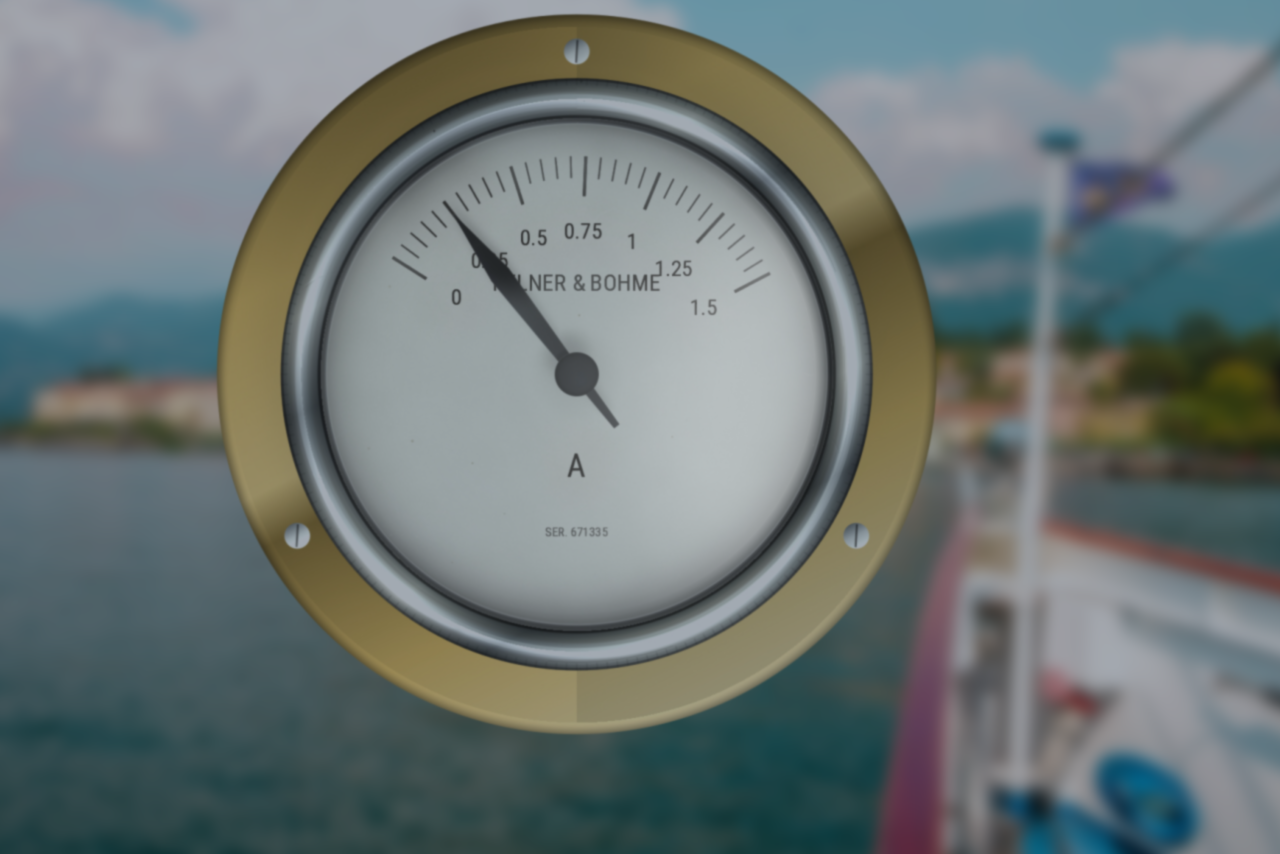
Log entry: 0.25 A
